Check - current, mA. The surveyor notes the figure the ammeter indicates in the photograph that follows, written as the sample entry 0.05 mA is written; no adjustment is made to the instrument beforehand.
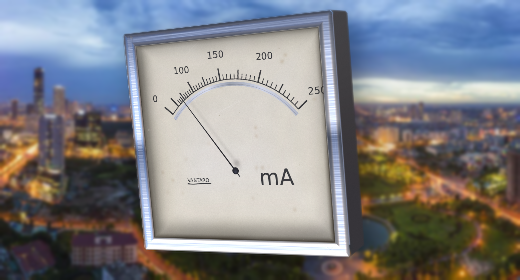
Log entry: 75 mA
